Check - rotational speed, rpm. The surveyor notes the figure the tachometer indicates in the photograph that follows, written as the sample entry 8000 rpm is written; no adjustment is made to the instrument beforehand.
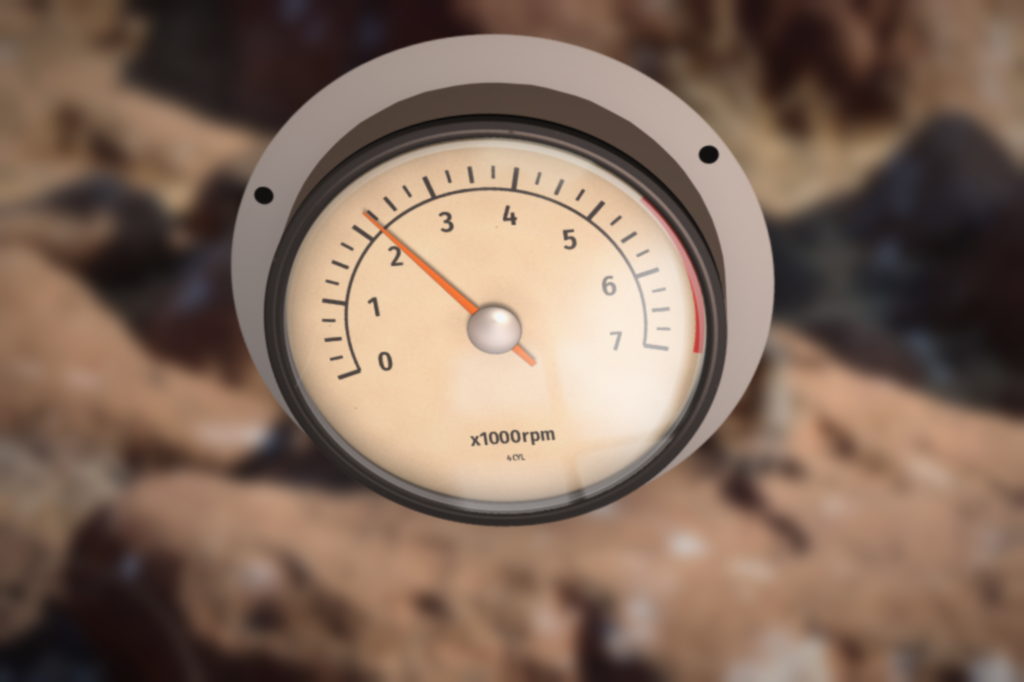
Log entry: 2250 rpm
